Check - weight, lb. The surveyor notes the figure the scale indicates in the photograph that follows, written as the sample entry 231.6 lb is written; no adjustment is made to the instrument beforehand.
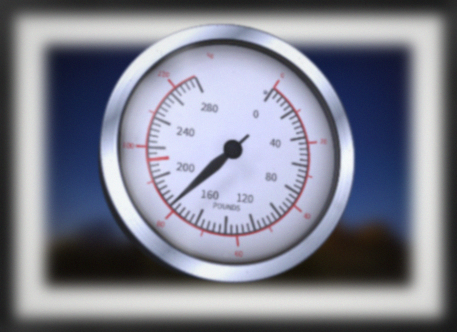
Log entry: 180 lb
